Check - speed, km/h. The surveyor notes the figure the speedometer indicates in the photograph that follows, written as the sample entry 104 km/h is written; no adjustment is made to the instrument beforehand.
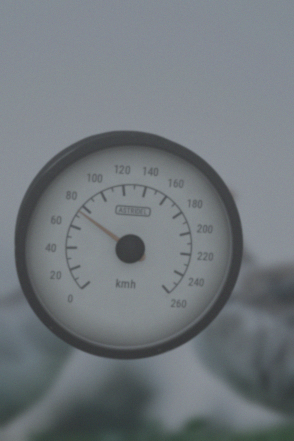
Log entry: 75 km/h
